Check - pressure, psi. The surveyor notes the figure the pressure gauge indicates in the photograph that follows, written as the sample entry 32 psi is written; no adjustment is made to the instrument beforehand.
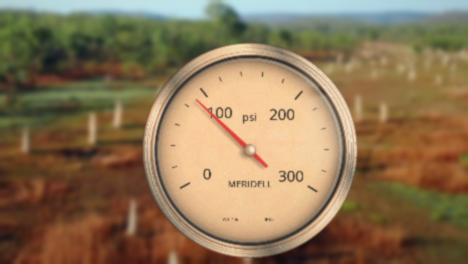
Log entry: 90 psi
